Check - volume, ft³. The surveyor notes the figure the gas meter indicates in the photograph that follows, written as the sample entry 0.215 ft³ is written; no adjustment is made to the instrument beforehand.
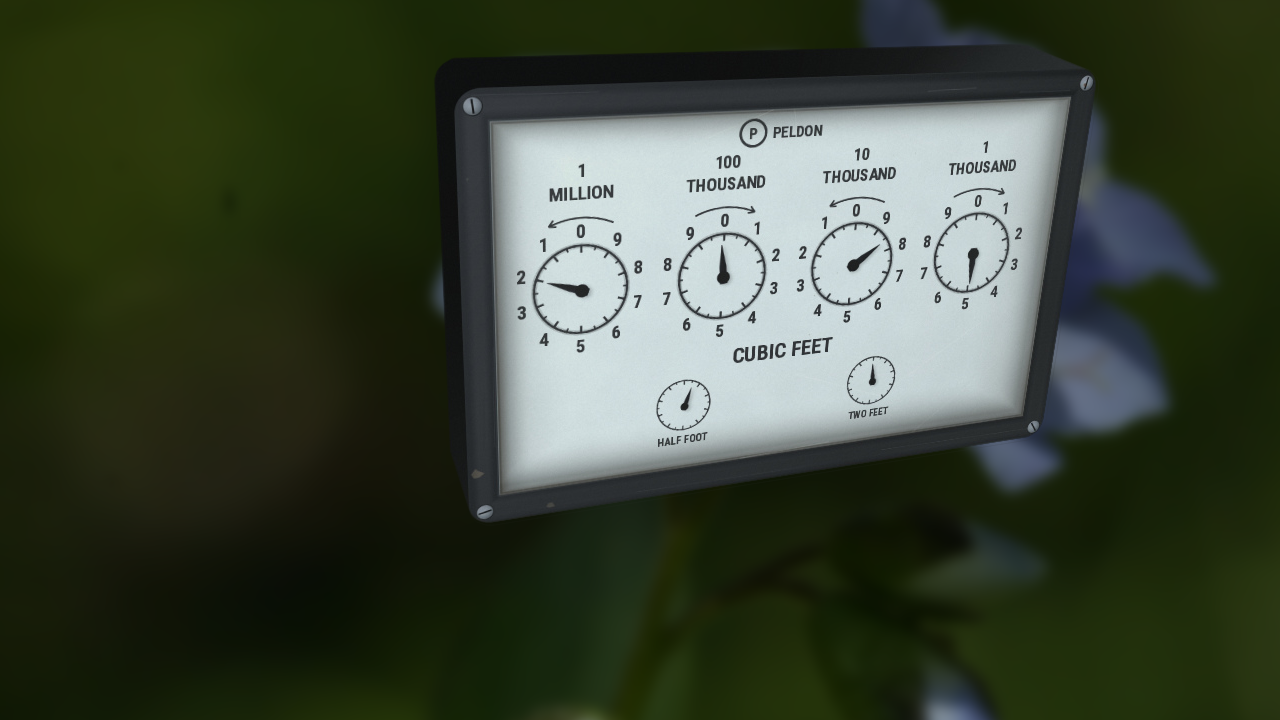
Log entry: 198500 ft³
